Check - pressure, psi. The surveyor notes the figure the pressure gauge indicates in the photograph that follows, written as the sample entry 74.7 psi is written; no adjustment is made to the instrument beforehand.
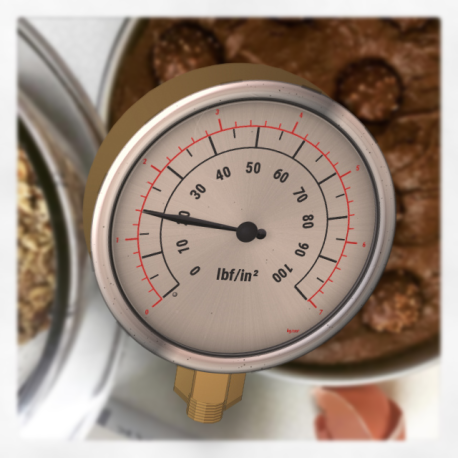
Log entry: 20 psi
